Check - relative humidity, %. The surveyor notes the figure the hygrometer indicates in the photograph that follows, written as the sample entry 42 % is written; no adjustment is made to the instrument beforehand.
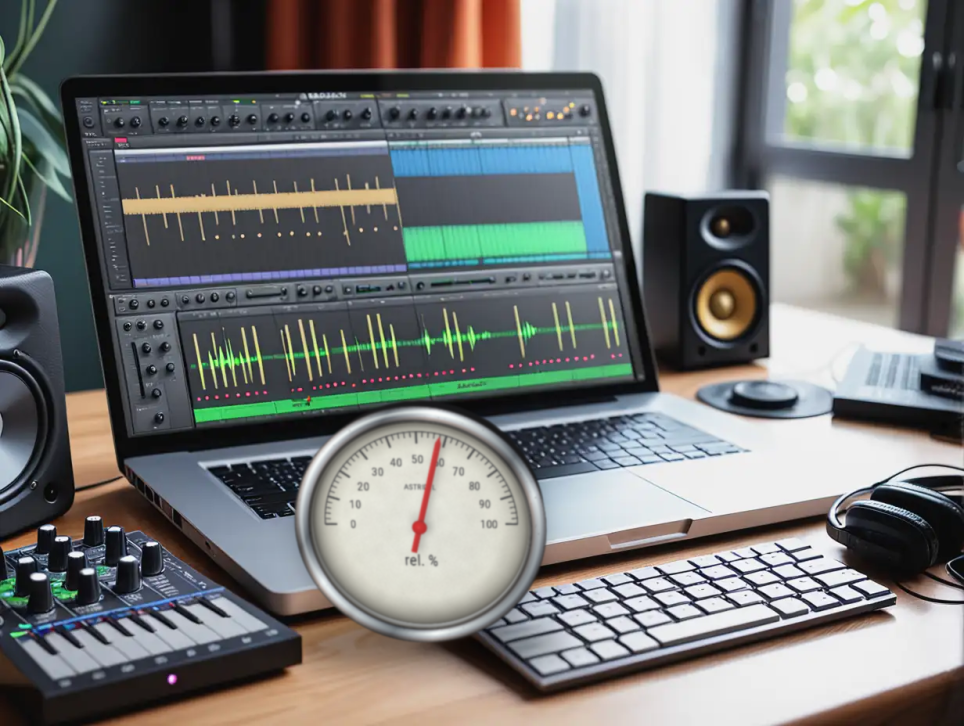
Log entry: 58 %
